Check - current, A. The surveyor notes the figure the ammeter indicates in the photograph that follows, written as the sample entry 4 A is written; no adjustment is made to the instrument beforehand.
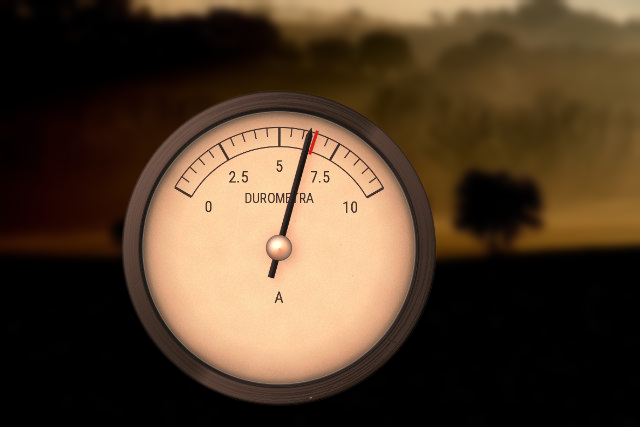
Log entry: 6.25 A
